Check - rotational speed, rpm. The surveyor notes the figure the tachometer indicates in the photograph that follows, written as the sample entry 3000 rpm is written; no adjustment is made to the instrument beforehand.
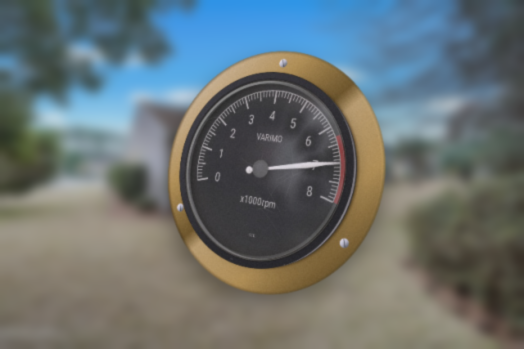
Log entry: 7000 rpm
